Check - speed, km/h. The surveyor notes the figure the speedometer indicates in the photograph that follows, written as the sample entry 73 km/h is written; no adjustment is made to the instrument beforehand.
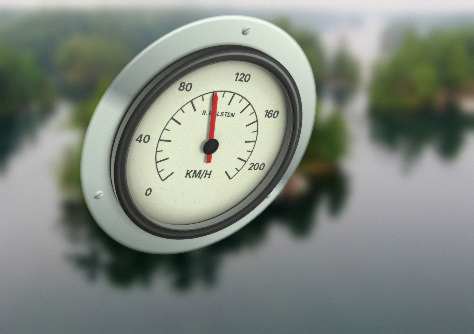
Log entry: 100 km/h
